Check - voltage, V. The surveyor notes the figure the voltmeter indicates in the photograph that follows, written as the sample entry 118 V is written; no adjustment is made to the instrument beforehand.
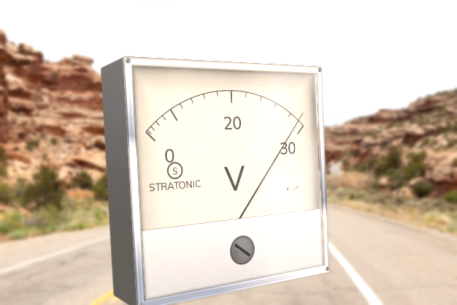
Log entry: 29 V
